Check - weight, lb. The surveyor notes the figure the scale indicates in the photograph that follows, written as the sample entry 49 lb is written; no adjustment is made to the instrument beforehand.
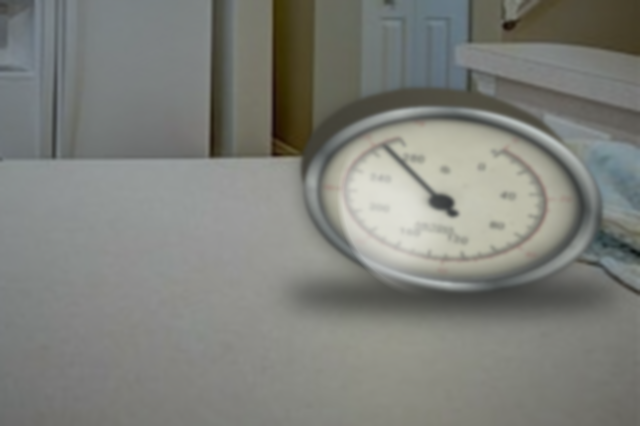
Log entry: 270 lb
